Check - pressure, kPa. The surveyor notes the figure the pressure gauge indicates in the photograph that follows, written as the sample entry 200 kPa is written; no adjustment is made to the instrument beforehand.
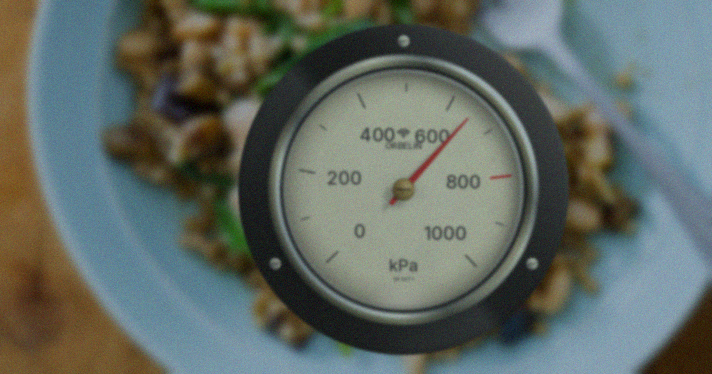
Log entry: 650 kPa
